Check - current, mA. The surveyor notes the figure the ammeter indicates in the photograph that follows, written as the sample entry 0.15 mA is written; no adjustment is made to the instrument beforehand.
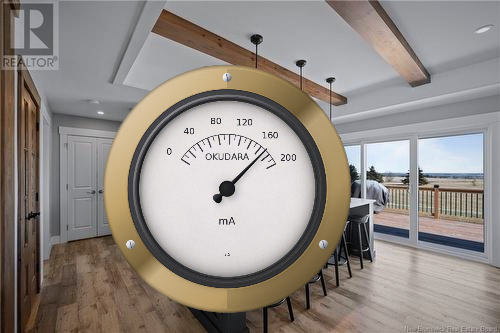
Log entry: 170 mA
